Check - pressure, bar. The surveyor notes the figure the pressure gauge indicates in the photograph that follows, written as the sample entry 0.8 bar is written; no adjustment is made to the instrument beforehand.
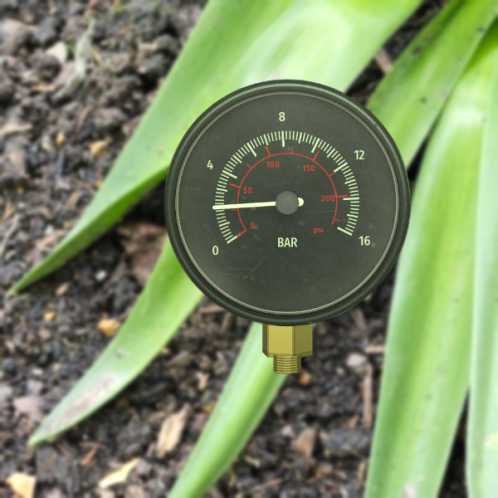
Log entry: 2 bar
